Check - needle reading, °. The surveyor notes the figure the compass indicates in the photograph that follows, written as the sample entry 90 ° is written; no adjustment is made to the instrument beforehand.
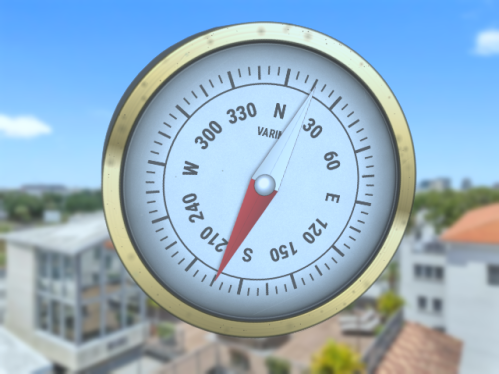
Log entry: 195 °
